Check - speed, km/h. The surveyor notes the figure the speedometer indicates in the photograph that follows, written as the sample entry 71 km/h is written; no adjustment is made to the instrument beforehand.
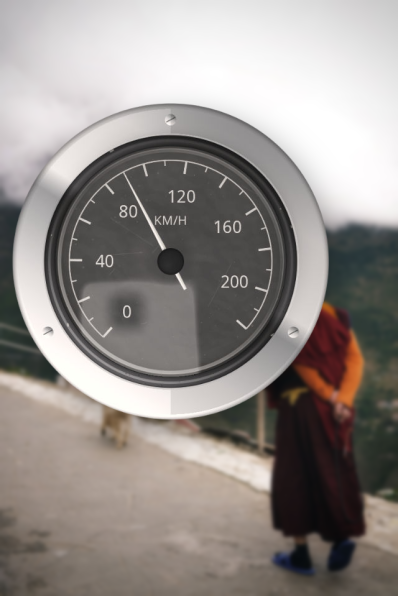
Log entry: 90 km/h
